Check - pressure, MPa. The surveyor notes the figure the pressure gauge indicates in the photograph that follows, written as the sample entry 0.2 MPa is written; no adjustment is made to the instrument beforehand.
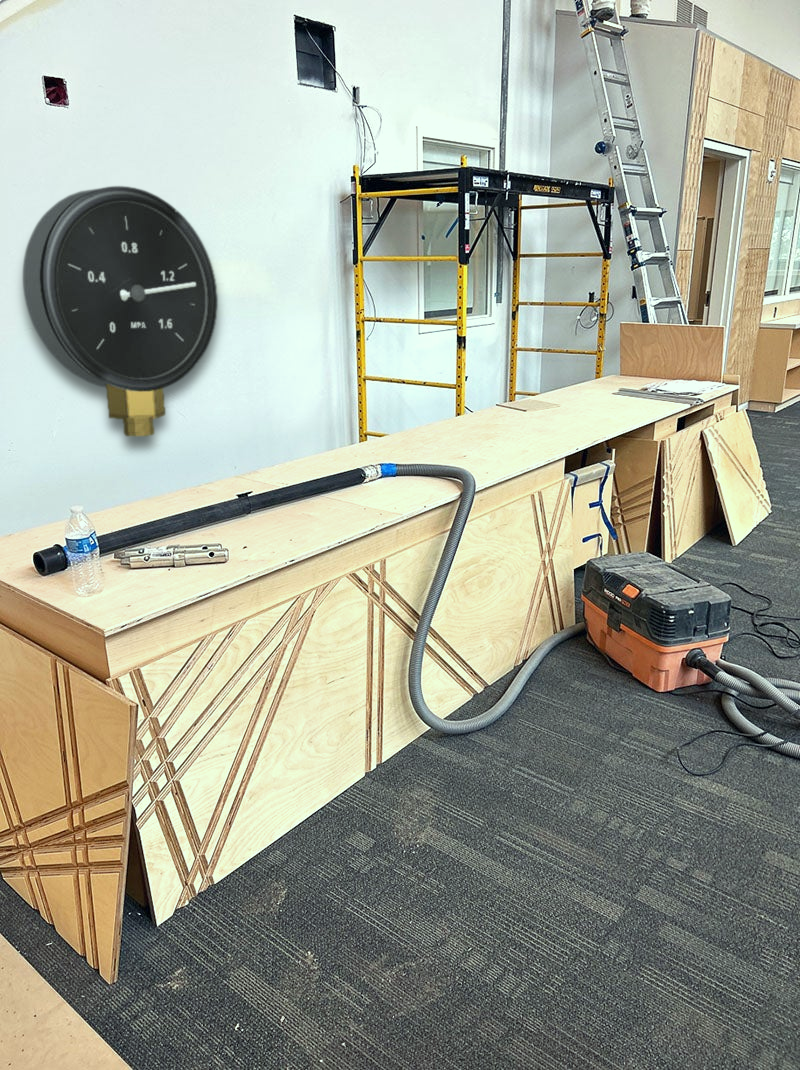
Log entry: 1.3 MPa
